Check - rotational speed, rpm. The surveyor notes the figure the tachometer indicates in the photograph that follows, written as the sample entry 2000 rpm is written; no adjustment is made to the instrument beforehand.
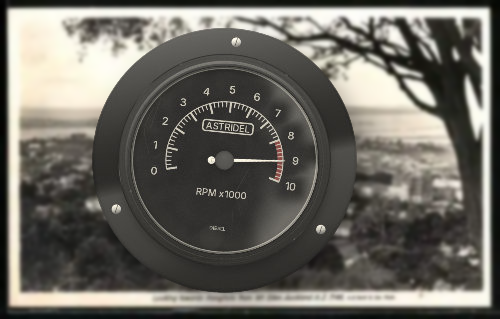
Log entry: 9000 rpm
